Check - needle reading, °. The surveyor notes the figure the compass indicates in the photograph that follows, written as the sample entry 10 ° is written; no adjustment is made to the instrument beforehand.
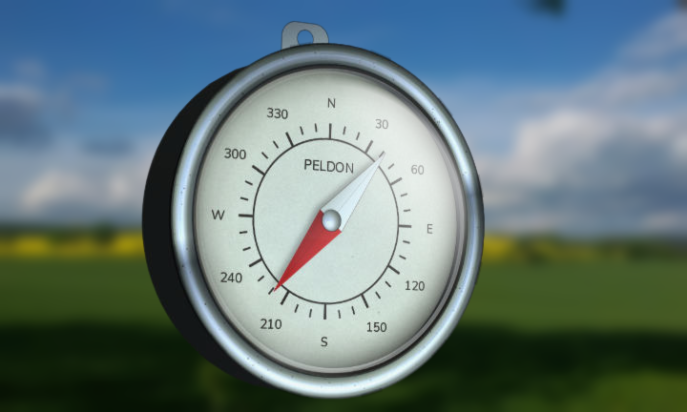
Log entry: 220 °
